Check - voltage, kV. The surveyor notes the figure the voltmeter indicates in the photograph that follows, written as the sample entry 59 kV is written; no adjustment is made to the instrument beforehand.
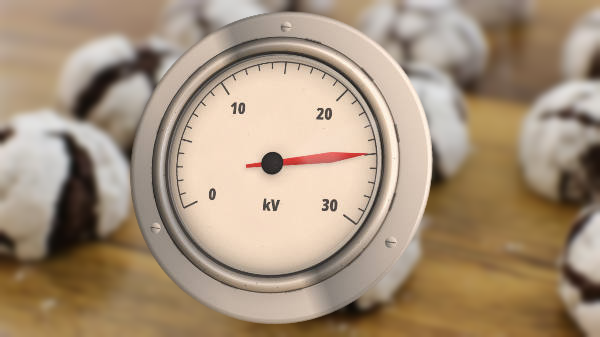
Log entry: 25 kV
